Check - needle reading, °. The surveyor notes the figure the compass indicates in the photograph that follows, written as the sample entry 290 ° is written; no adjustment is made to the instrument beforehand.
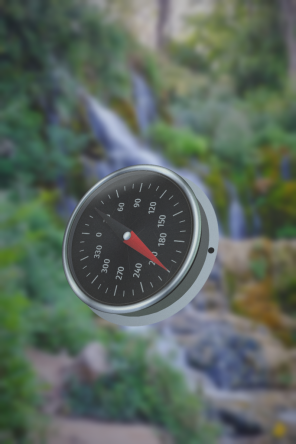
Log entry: 210 °
